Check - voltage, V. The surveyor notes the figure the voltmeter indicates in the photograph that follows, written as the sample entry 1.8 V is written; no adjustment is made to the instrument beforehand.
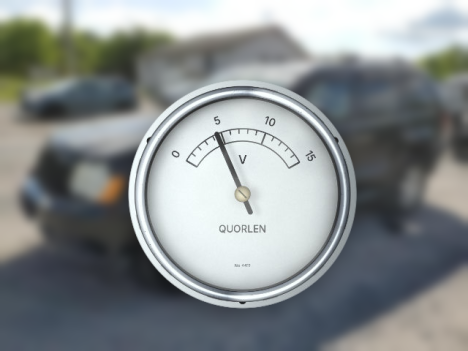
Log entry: 4.5 V
